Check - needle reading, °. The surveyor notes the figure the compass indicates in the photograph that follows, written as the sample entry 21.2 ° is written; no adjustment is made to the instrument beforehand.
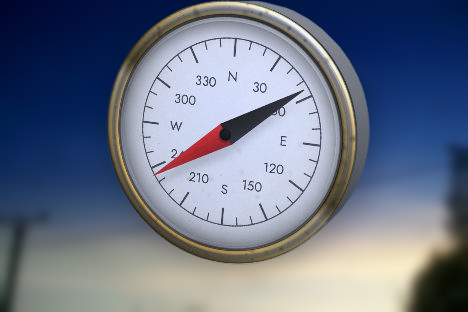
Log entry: 235 °
